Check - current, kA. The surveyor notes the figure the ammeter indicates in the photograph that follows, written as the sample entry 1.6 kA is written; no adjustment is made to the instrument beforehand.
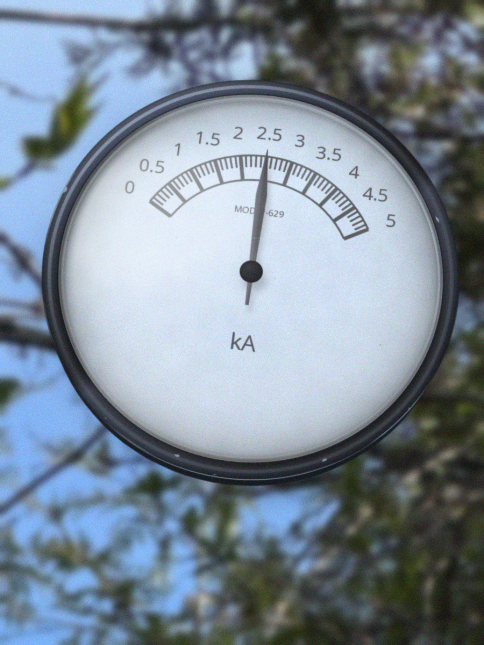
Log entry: 2.5 kA
